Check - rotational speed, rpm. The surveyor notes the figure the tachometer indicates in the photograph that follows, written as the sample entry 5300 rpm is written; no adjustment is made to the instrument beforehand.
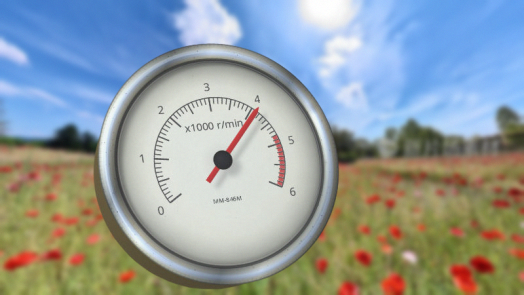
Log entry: 4100 rpm
